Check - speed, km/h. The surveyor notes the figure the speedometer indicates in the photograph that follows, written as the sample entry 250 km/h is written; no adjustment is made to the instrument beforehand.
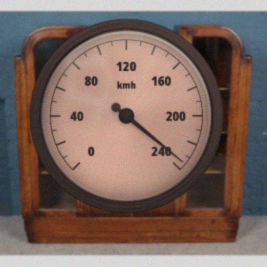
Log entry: 235 km/h
